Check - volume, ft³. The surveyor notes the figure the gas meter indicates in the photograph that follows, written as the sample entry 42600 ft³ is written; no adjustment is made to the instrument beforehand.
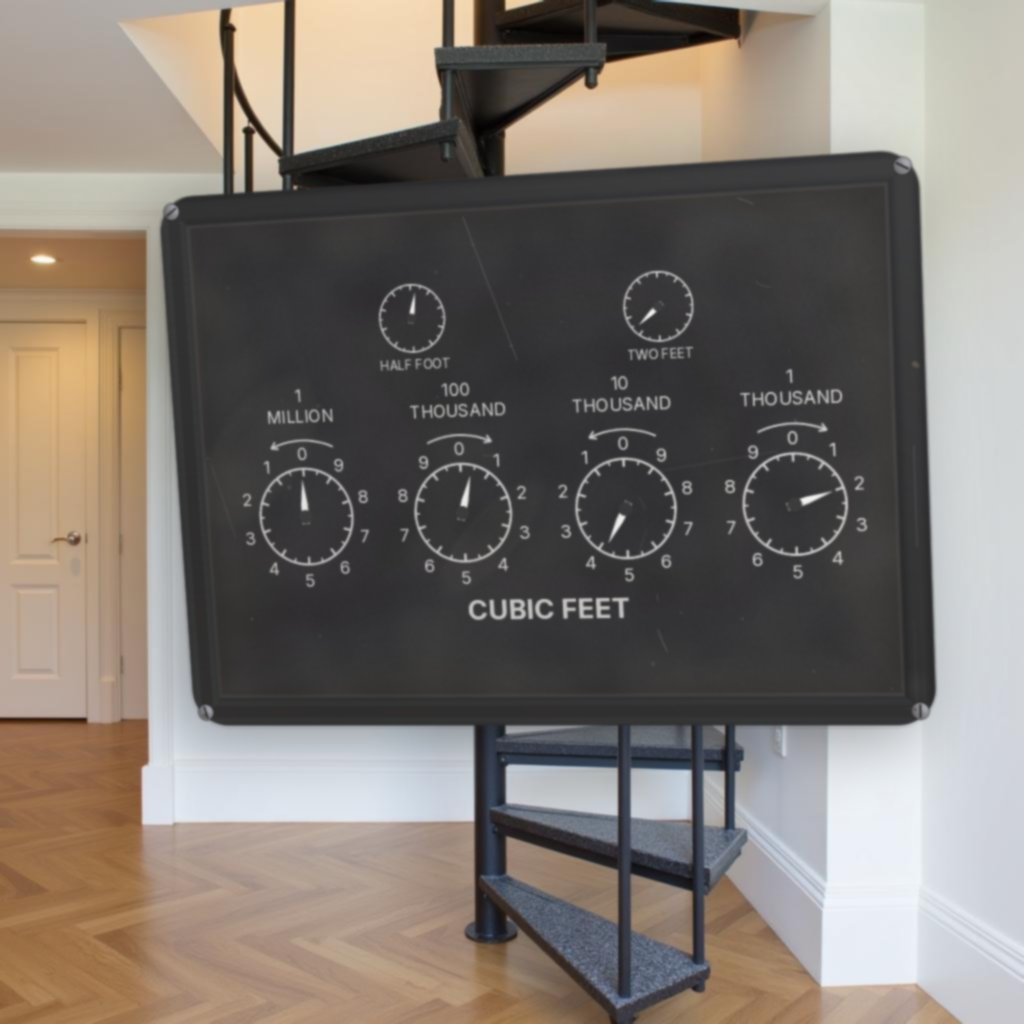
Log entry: 4200 ft³
